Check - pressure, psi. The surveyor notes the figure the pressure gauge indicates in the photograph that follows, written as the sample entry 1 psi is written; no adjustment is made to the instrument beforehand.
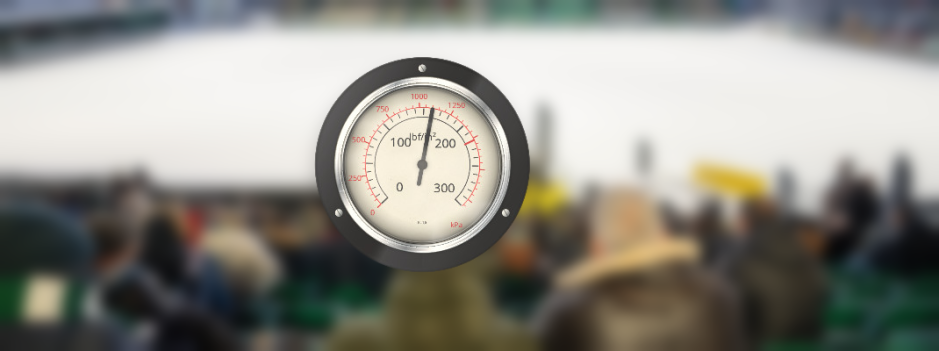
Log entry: 160 psi
